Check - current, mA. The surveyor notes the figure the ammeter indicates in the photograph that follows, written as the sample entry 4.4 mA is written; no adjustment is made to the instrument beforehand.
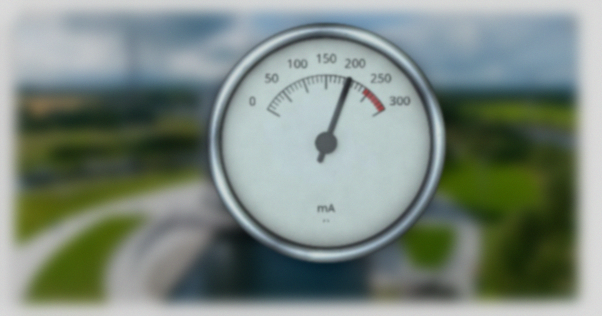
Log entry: 200 mA
